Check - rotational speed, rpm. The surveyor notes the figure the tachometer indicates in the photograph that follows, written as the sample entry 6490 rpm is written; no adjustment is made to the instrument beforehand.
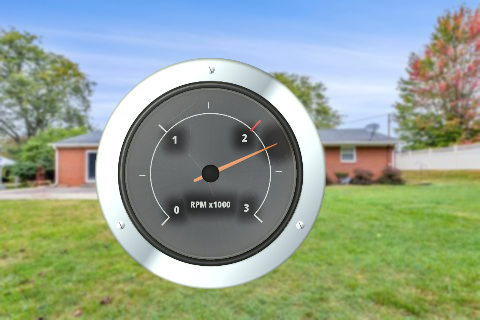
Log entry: 2250 rpm
